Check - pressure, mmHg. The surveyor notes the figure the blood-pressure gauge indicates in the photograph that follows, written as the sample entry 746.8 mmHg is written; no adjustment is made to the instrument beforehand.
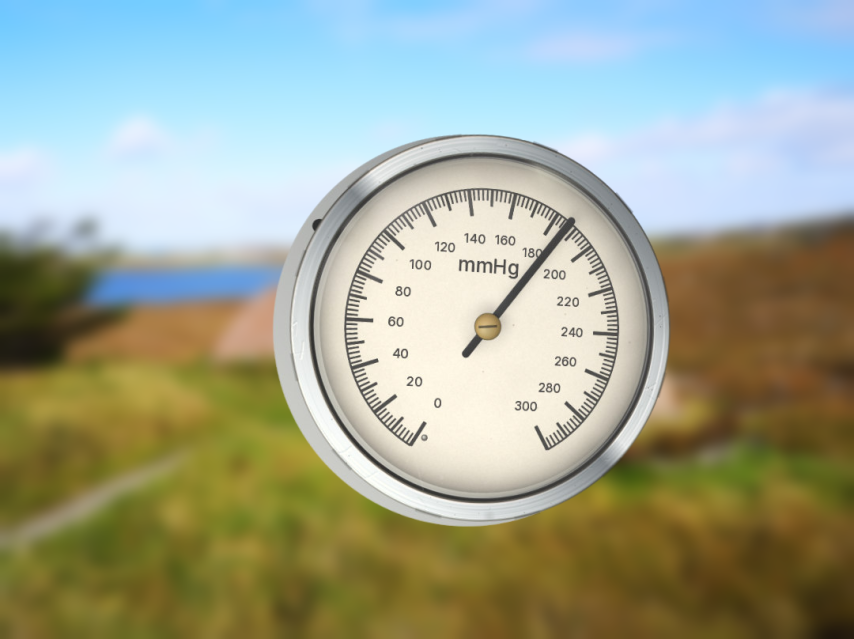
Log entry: 186 mmHg
